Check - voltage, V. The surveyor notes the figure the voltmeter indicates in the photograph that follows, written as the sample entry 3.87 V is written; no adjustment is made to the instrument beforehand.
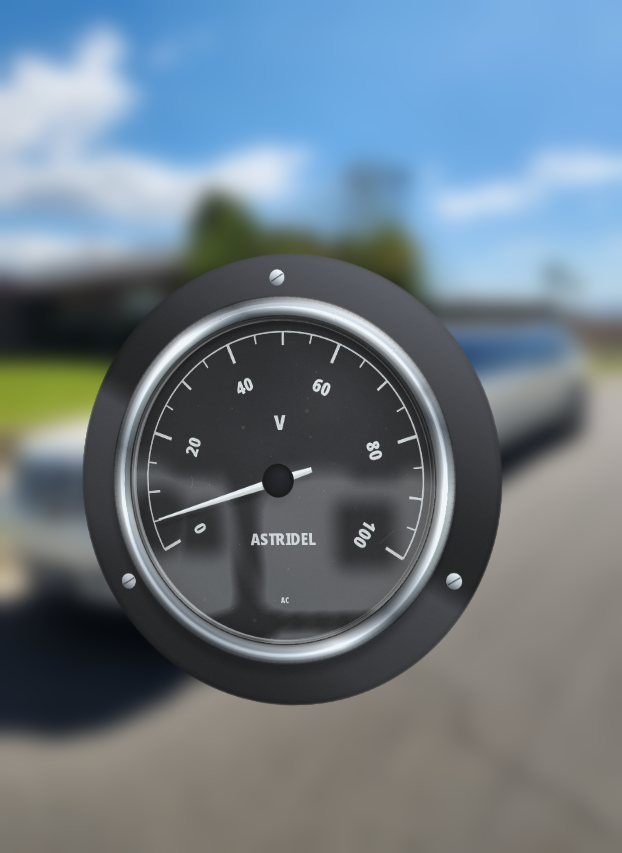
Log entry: 5 V
